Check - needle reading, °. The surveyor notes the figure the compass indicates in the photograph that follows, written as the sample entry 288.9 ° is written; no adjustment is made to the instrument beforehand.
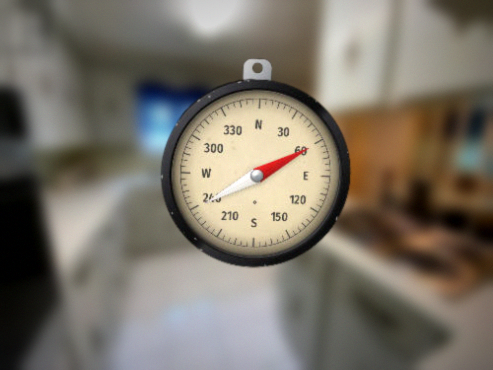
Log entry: 60 °
